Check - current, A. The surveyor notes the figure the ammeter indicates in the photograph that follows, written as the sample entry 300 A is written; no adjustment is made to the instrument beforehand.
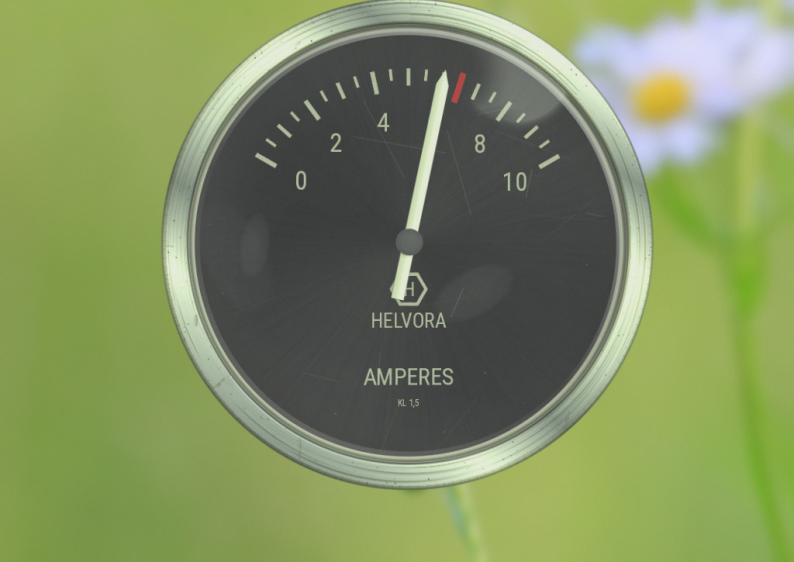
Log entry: 6 A
